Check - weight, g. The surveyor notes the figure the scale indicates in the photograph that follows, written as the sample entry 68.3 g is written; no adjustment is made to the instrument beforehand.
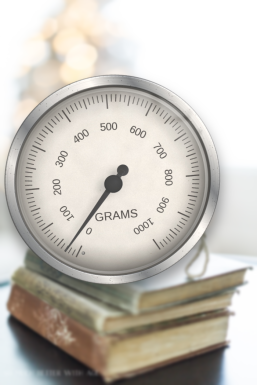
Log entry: 30 g
